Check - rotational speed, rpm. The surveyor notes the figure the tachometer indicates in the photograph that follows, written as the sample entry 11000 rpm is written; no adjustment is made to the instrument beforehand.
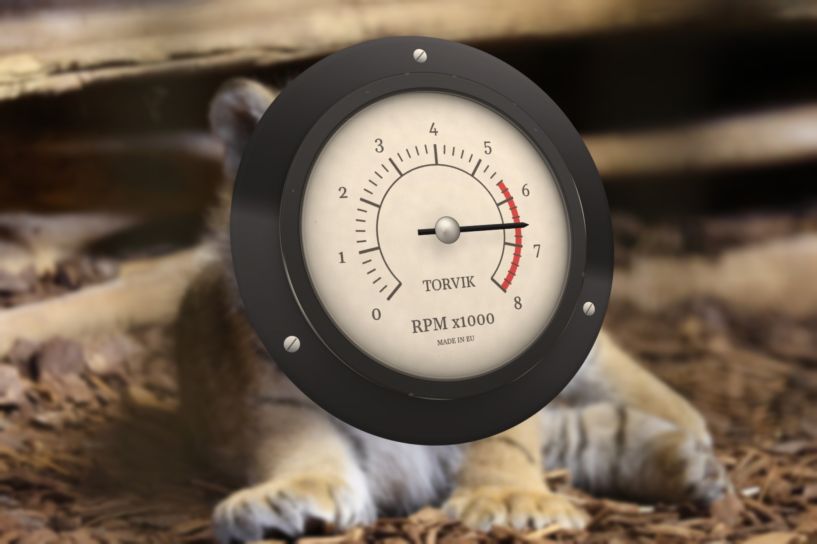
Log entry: 6600 rpm
